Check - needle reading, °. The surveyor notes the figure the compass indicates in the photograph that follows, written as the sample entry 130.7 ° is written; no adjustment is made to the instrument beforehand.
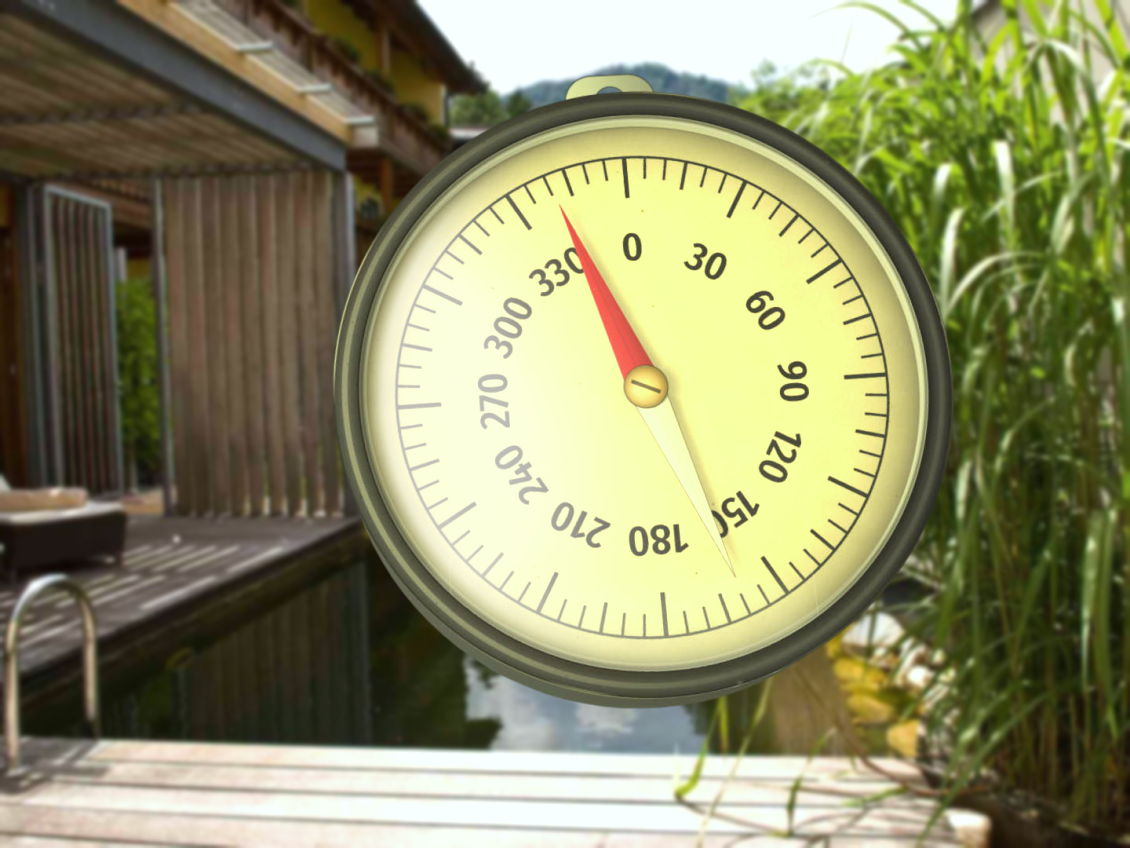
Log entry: 340 °
